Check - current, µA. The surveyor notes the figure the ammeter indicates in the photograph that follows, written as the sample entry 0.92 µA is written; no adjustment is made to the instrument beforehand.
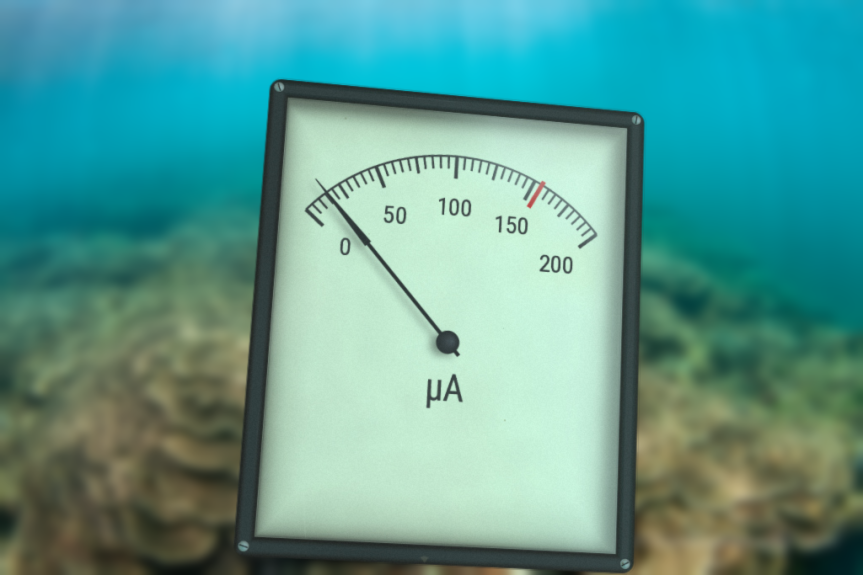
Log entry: 15 µA
